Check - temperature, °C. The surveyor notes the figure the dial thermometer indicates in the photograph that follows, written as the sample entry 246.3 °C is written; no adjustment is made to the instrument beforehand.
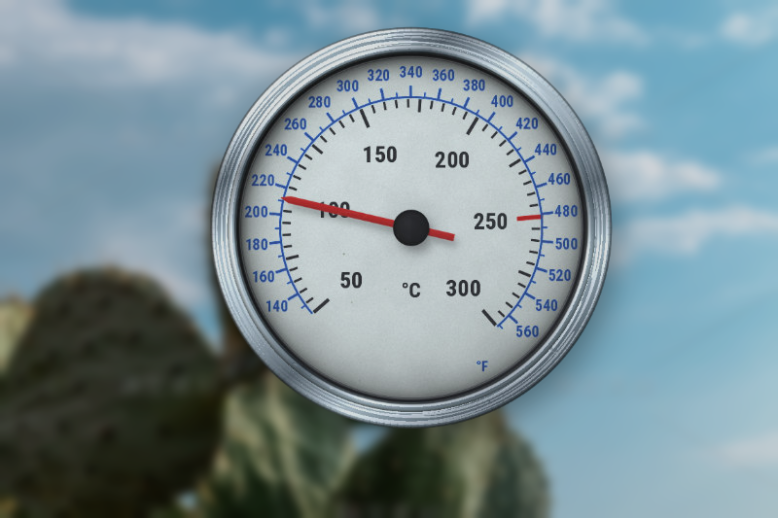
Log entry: 100 °C
